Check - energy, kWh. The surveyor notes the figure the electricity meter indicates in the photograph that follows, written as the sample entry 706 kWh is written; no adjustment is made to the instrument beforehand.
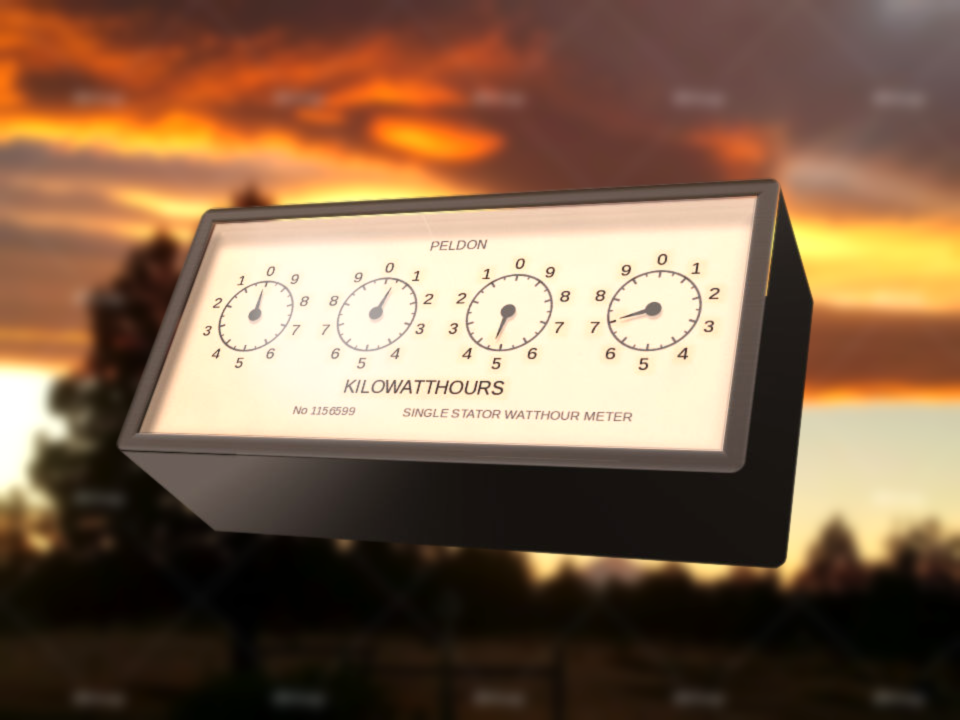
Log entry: 47 kWh
